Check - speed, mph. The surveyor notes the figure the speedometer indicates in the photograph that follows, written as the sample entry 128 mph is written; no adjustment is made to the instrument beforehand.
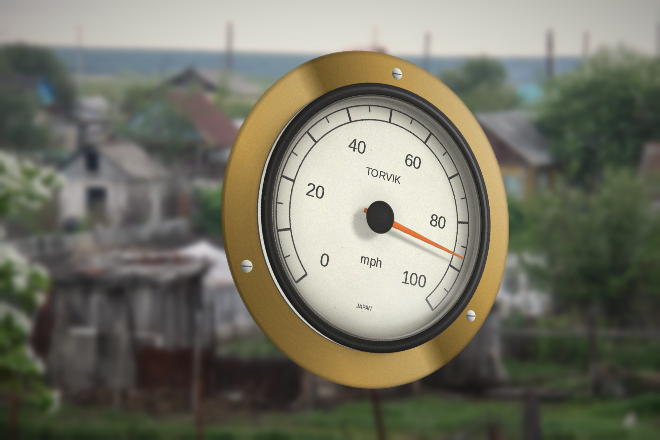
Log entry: 87.5 mph
